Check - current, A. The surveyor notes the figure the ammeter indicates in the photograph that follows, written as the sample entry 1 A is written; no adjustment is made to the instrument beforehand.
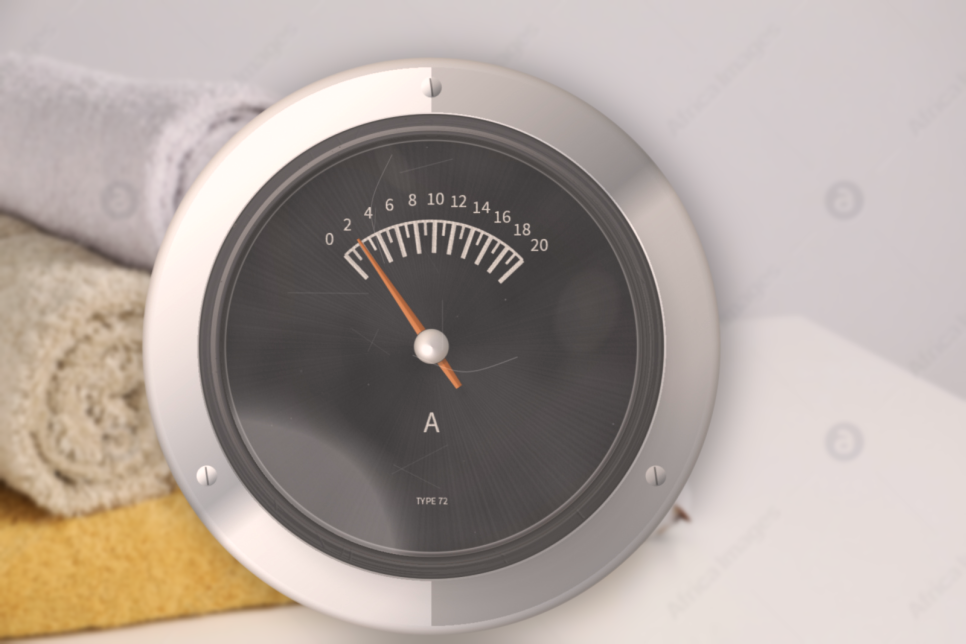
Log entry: 2 A
